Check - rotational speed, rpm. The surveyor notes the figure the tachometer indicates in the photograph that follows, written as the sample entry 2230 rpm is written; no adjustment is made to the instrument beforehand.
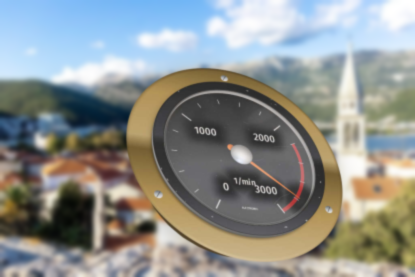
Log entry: 2800 rpm
